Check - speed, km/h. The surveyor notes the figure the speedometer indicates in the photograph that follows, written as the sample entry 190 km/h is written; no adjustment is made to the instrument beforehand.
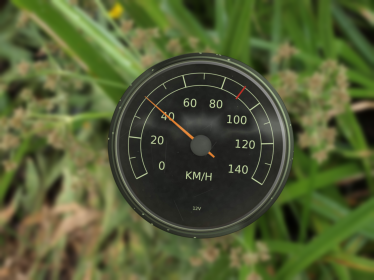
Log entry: 40 km/h
